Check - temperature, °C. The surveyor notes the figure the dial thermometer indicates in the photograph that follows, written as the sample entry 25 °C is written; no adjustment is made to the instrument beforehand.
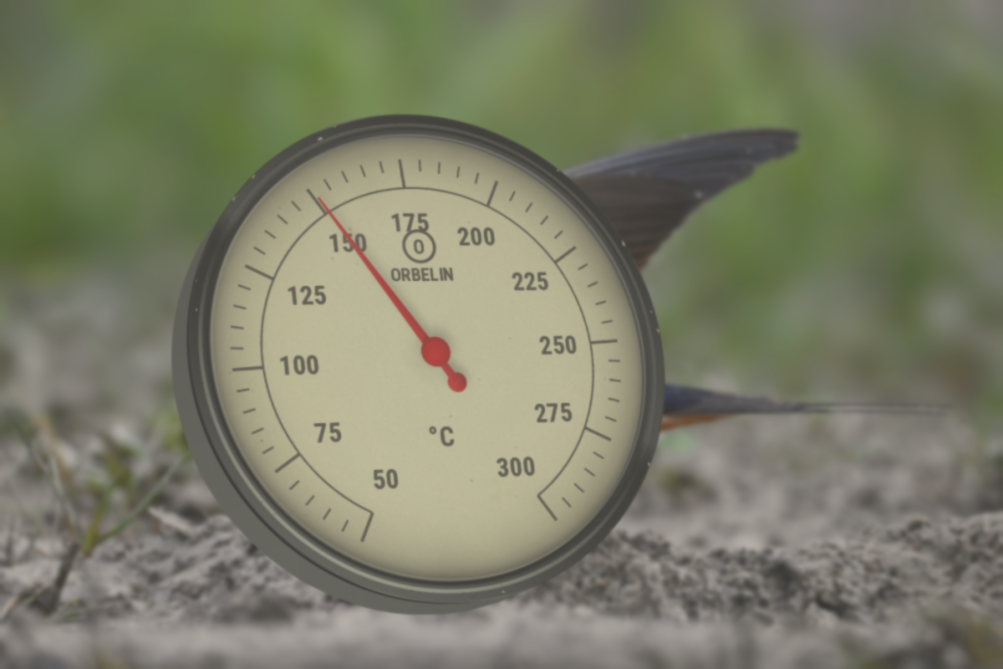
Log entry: 150 °C
